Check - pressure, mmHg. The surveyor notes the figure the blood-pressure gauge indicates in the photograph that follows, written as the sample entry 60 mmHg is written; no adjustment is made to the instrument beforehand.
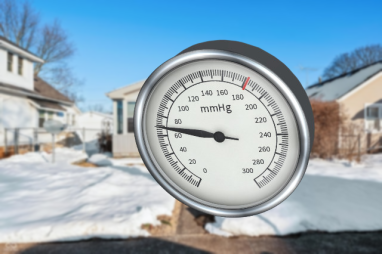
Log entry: 70 mmHg
